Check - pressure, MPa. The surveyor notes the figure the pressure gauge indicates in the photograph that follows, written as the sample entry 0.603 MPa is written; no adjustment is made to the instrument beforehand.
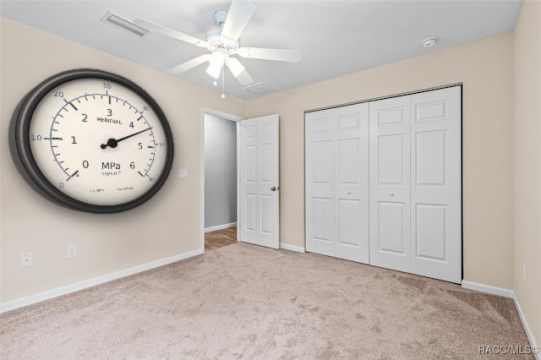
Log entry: 4.4 MPa
